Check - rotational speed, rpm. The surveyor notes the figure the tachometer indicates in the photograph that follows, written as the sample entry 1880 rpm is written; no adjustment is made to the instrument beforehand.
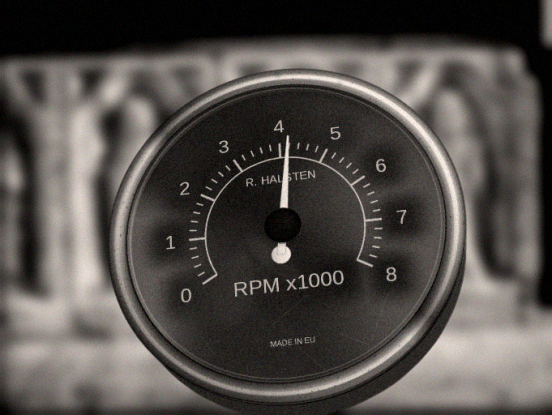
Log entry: 4200 rpm
